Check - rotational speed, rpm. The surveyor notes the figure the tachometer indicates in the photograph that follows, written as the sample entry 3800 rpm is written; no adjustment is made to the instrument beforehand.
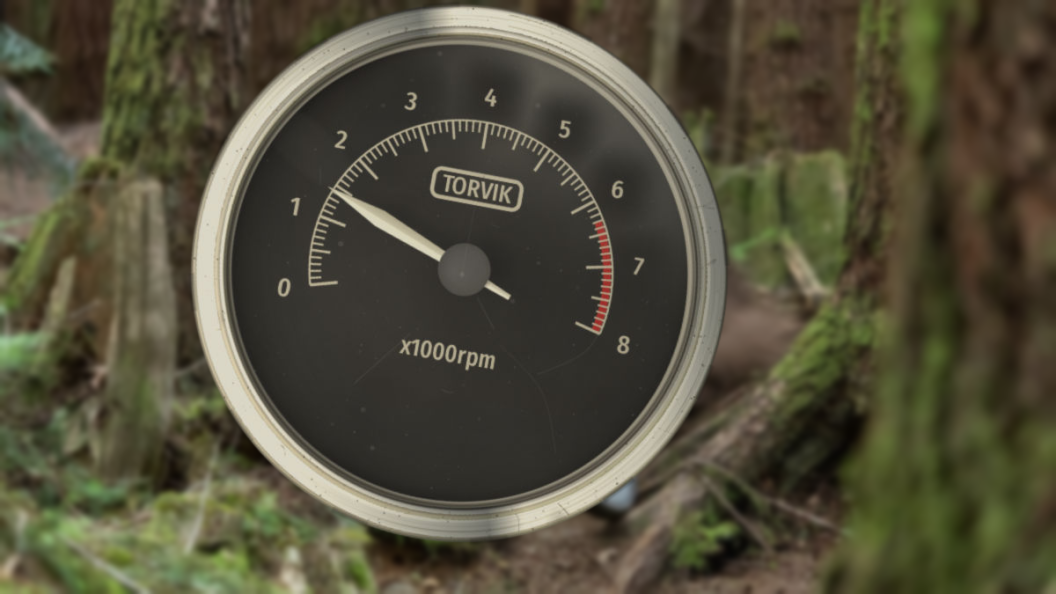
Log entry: 1400 rpm
